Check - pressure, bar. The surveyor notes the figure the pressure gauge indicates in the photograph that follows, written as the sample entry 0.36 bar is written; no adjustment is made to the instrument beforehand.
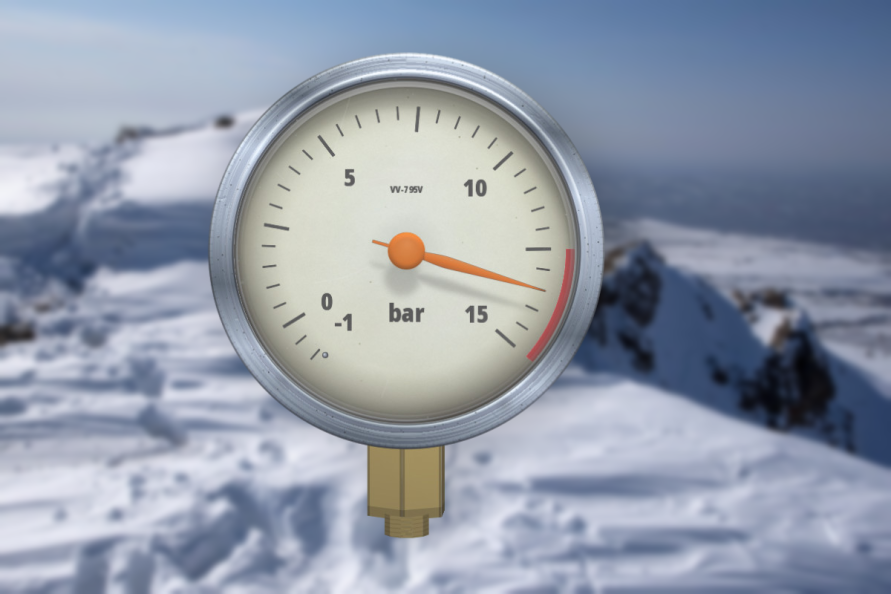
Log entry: 13.5 bar
